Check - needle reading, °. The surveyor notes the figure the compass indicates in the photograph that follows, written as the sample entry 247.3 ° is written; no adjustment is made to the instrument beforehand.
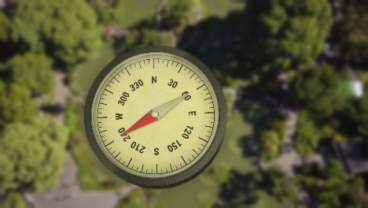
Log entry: 240 °
